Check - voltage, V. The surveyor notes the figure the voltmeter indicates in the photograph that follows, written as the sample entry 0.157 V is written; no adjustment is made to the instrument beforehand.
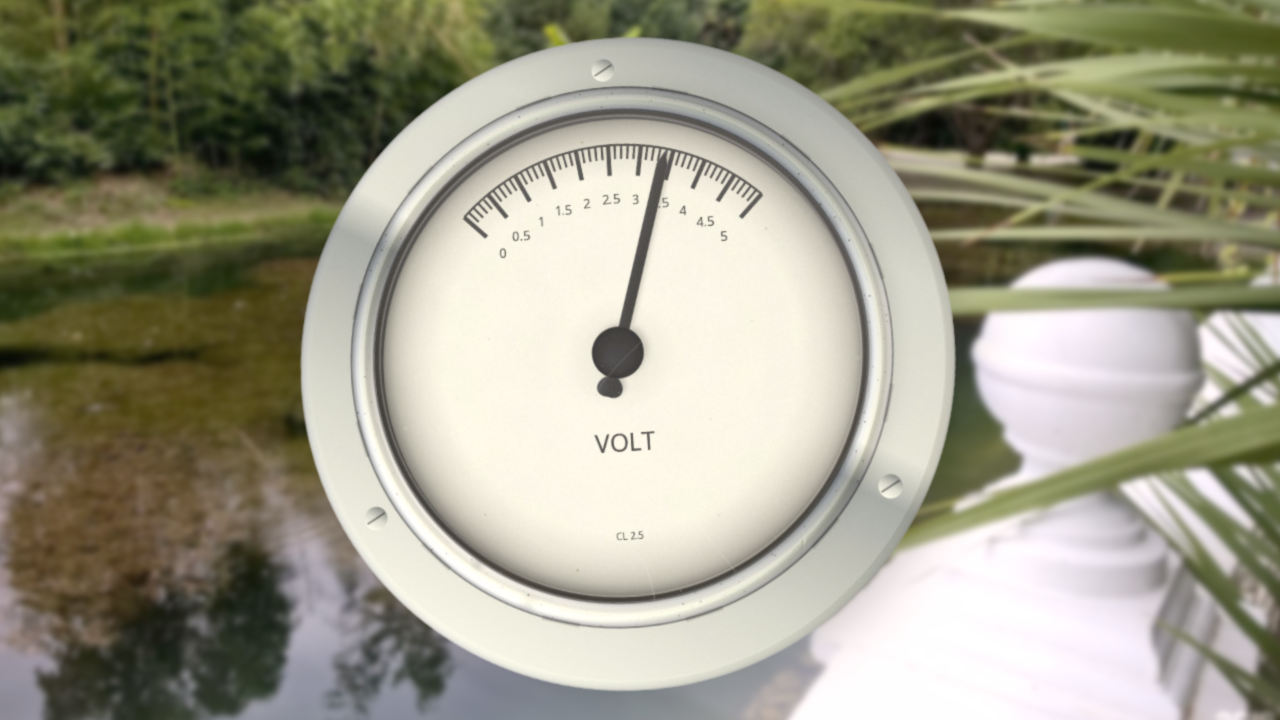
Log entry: 3.4 V
